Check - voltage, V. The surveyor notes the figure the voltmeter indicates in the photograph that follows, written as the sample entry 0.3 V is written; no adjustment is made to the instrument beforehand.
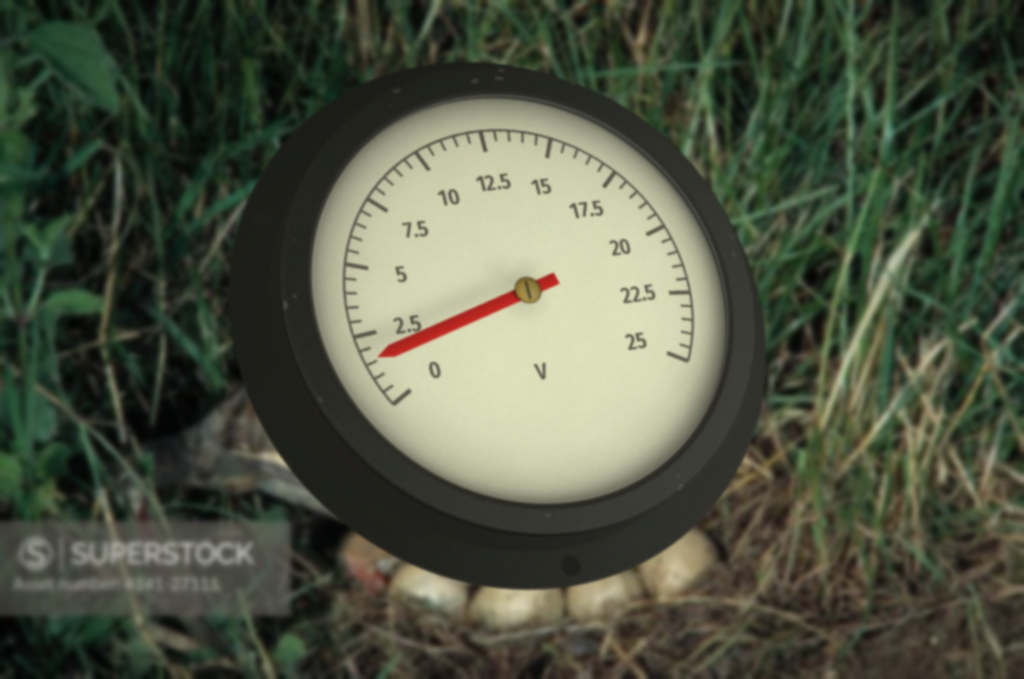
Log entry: 1.5 V
